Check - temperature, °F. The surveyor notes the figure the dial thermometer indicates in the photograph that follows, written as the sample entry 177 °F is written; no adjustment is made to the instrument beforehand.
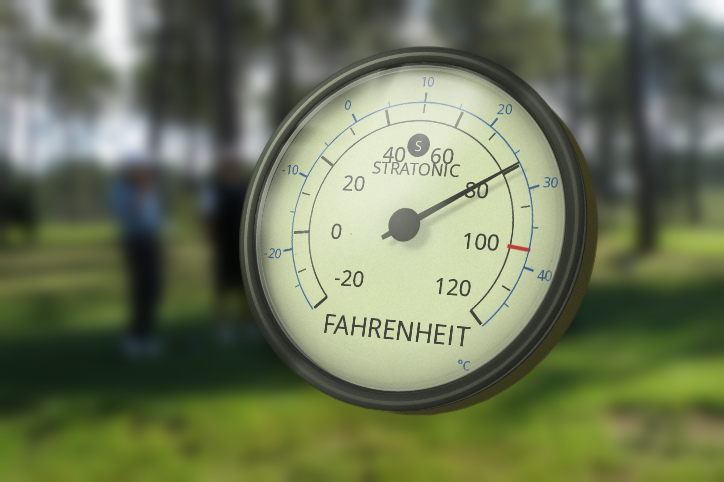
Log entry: 80 °F
